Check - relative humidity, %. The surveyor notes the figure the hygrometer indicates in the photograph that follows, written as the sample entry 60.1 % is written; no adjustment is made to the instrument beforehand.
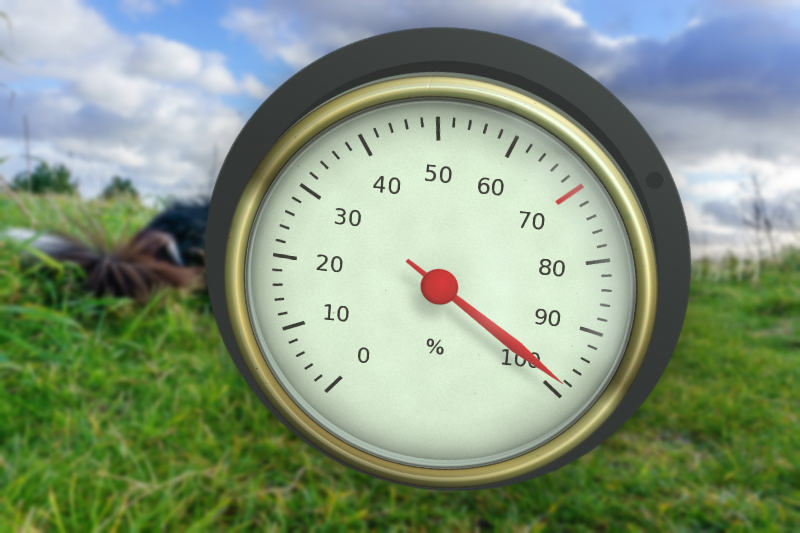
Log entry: 98 %
